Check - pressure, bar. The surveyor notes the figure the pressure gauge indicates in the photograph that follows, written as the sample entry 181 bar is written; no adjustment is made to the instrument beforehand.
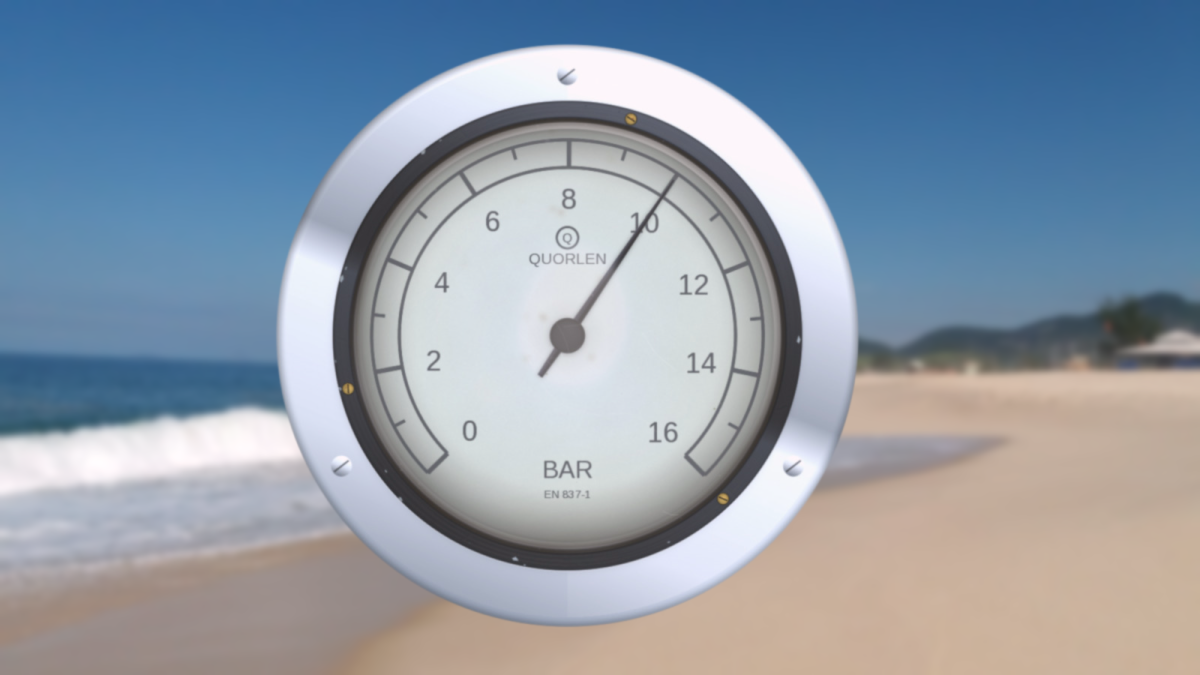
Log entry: 10 bar
